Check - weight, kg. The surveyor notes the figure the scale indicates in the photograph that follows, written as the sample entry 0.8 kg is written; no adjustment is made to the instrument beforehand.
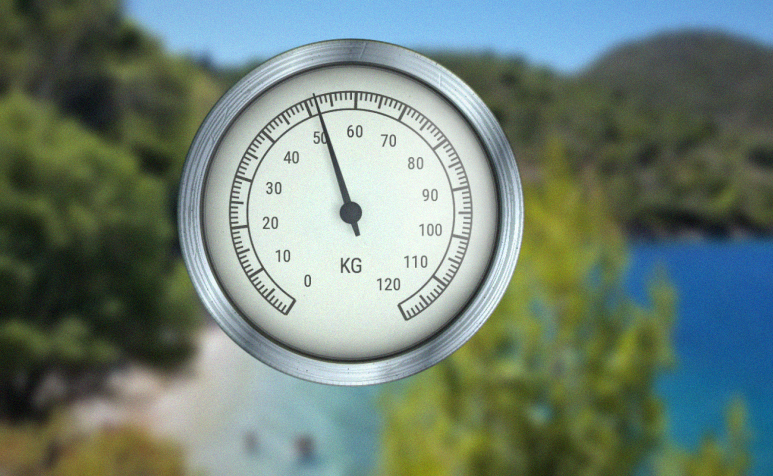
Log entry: 52 kg
